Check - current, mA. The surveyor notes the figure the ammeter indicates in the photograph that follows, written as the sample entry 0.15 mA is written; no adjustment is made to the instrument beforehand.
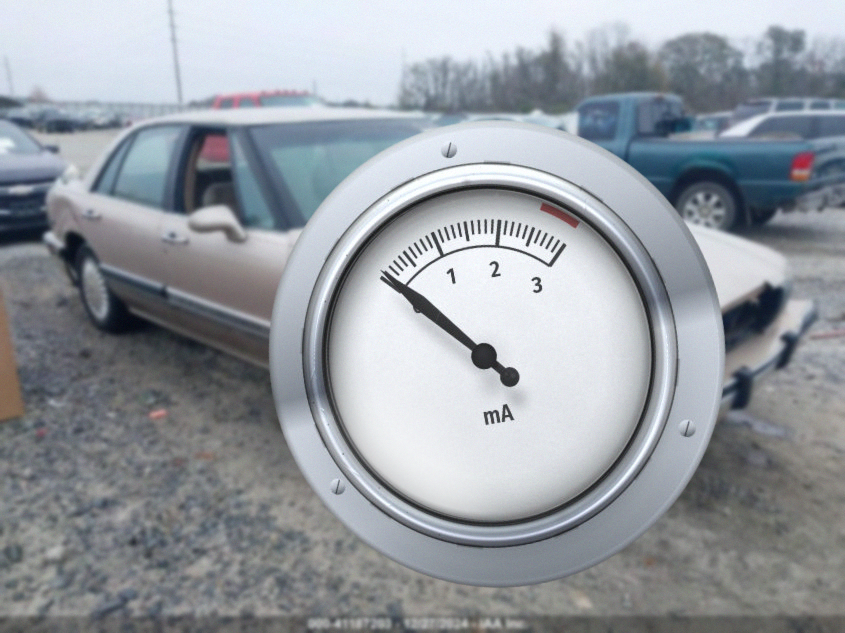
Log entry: 0.1 mA
